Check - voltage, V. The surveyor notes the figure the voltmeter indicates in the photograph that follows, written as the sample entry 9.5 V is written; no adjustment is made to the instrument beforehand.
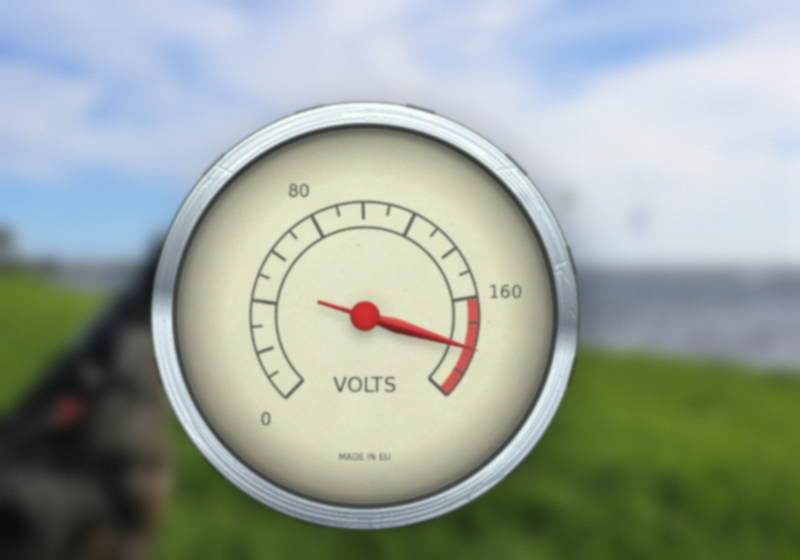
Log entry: 180 V
